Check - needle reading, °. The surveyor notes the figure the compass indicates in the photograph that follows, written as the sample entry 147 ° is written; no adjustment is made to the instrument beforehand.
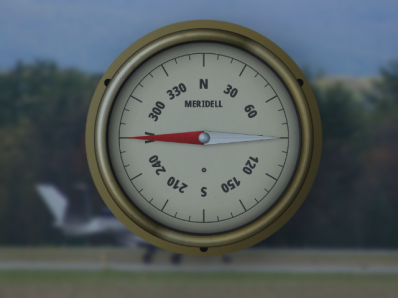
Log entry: 270 °
